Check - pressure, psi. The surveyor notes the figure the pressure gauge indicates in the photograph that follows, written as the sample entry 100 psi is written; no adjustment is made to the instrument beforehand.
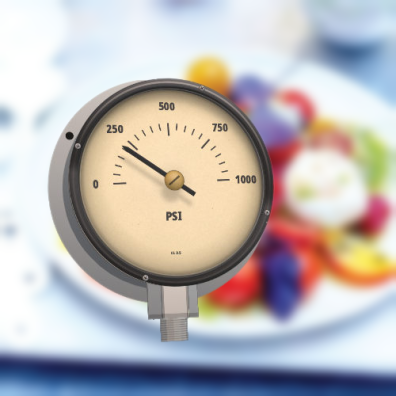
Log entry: 200 psi
